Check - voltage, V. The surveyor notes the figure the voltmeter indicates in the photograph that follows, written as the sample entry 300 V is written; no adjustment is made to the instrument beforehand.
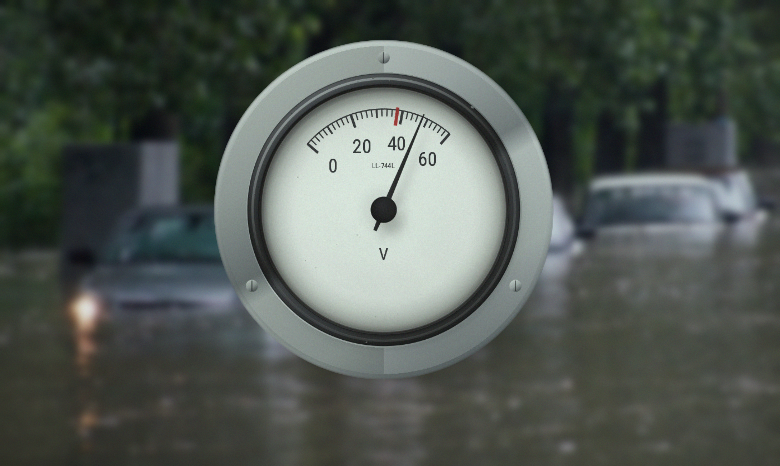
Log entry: 48 V
